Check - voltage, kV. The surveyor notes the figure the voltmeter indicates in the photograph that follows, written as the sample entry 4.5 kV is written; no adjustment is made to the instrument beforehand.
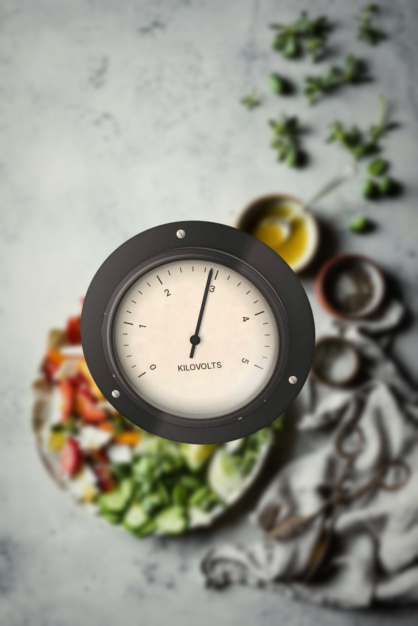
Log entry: 2.9 kV
